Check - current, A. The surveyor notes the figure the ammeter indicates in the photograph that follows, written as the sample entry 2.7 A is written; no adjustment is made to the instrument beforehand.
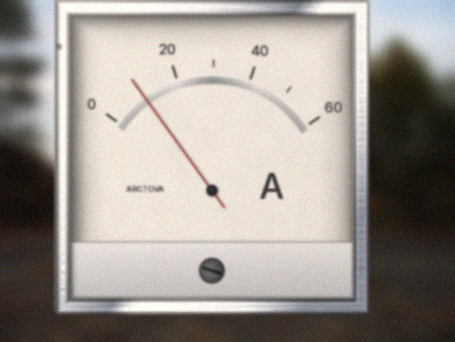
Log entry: 10 A
